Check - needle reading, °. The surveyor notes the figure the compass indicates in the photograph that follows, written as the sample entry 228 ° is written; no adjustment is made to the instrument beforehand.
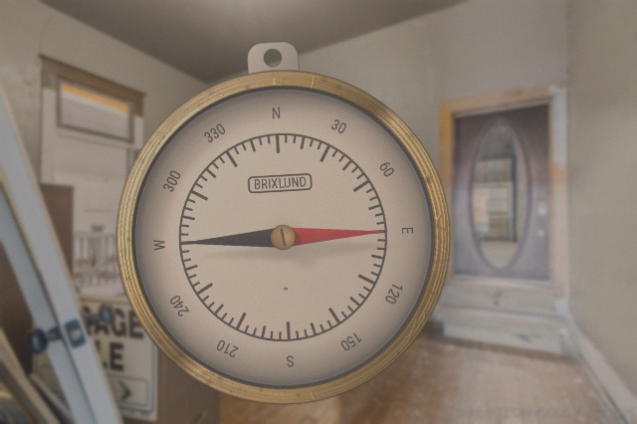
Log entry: 90 °
